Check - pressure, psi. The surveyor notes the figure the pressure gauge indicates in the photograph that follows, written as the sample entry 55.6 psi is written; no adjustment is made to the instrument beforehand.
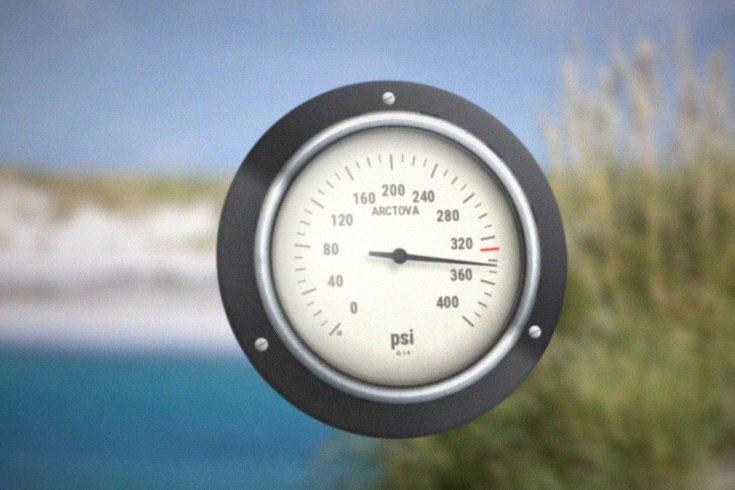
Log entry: 345 psi
